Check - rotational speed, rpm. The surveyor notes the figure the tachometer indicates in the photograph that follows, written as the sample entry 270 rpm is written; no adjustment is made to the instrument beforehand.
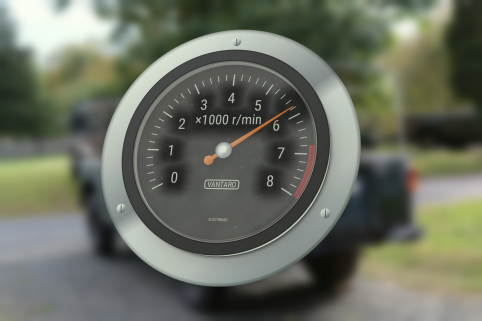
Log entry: 5800 rpm
